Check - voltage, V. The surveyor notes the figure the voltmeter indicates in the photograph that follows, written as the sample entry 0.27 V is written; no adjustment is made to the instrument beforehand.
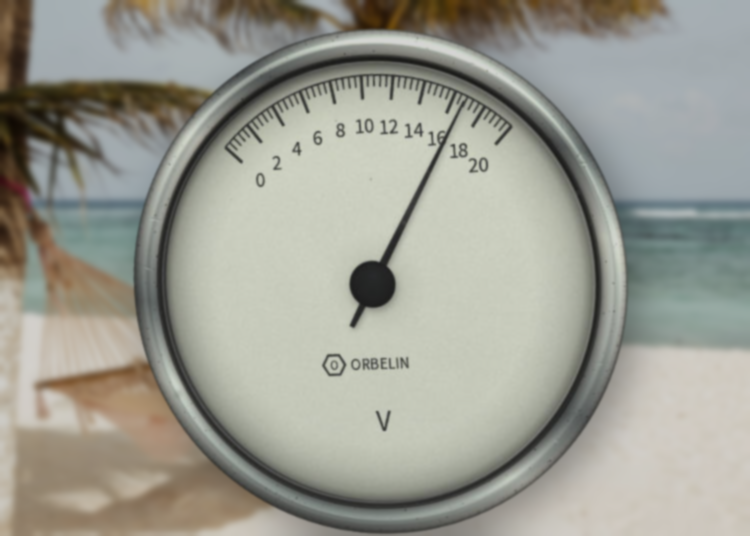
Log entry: 16.8 V
